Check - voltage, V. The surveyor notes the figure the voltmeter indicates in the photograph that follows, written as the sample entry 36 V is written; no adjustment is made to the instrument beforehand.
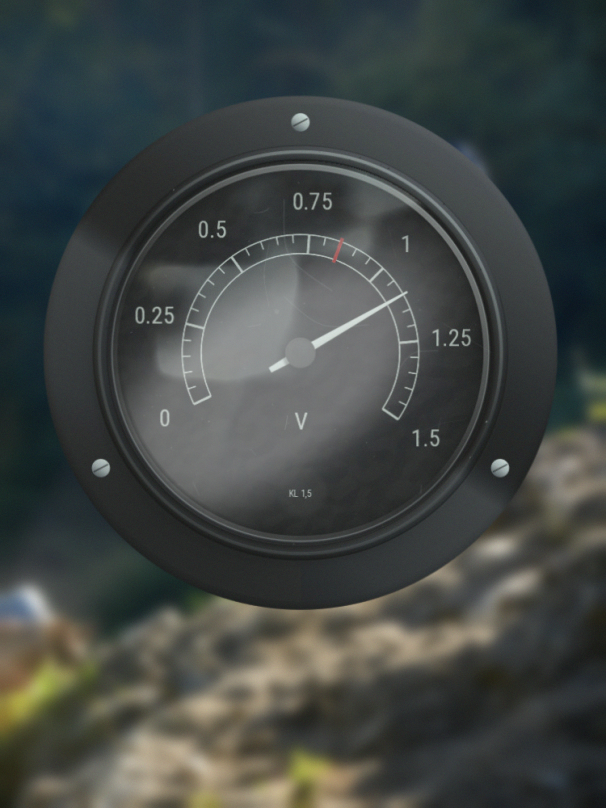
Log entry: 1.1 V
